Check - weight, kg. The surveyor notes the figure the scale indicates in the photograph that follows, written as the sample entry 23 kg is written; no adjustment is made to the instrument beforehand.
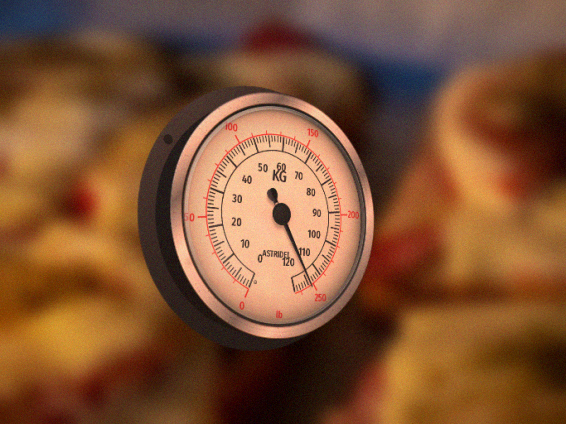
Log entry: 115 kg
